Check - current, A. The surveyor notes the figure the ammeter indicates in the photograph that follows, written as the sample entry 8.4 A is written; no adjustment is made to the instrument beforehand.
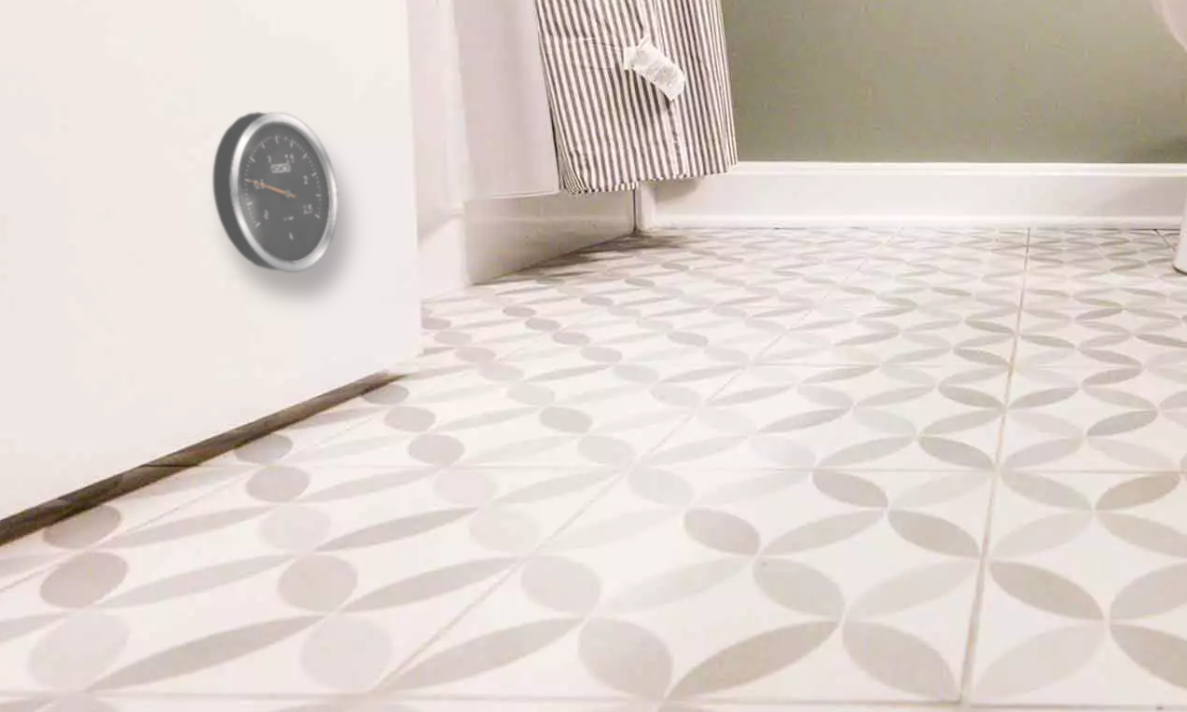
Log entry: 0.5 A
